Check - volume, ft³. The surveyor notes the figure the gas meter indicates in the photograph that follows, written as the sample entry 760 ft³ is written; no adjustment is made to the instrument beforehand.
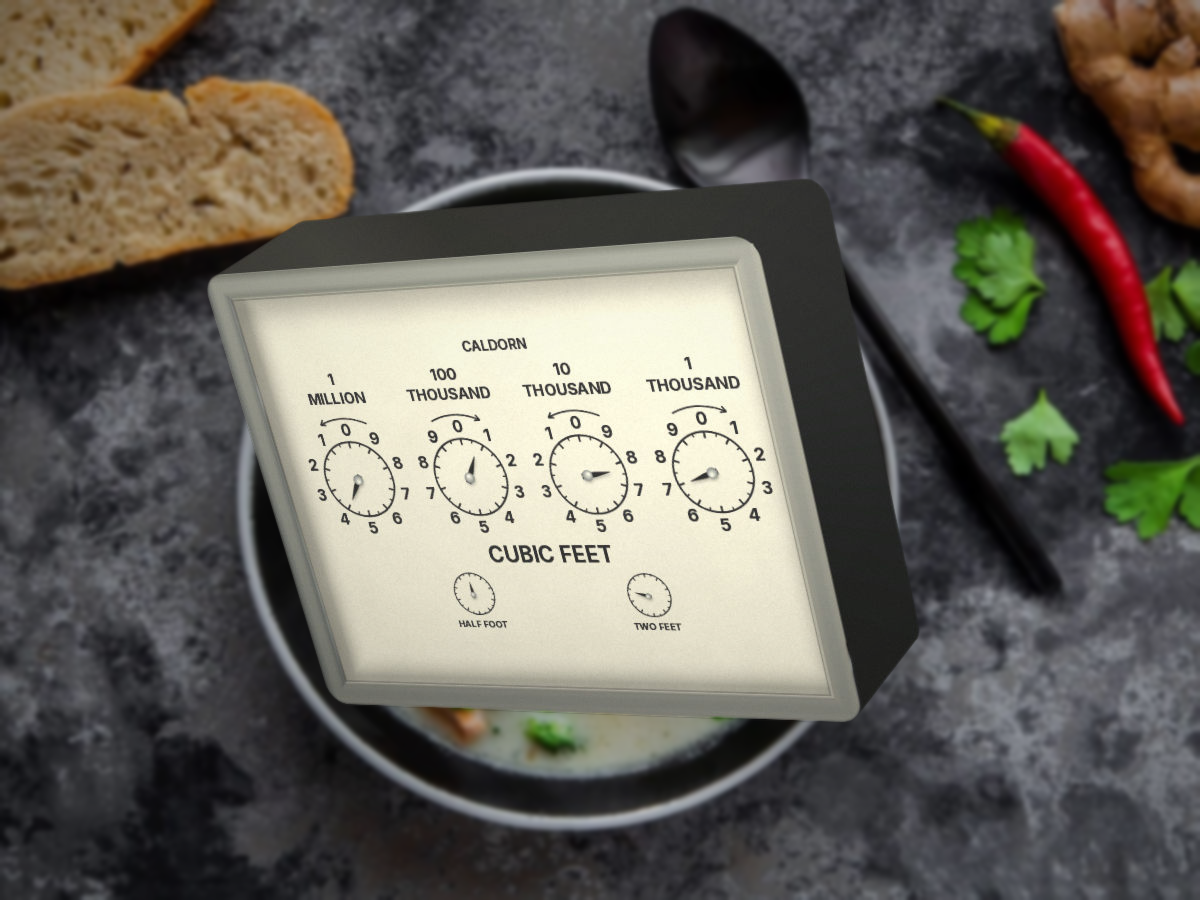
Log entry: 407700 ft³
